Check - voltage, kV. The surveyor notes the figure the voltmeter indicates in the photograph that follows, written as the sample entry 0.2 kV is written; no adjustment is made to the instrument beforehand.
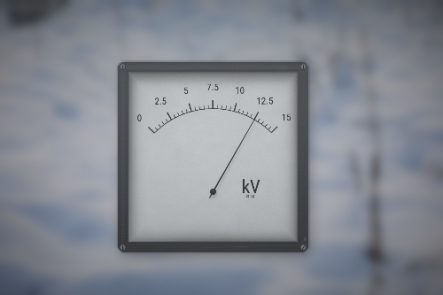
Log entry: 12.5 kV
